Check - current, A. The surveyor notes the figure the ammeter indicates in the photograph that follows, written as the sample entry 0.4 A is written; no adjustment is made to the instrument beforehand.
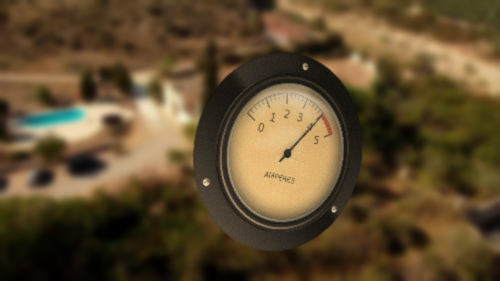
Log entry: 4 A
